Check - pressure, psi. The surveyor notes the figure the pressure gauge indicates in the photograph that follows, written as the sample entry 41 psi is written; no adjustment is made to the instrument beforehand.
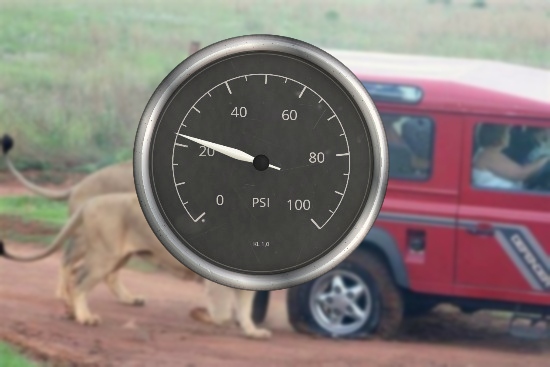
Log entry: 22.5 psi
